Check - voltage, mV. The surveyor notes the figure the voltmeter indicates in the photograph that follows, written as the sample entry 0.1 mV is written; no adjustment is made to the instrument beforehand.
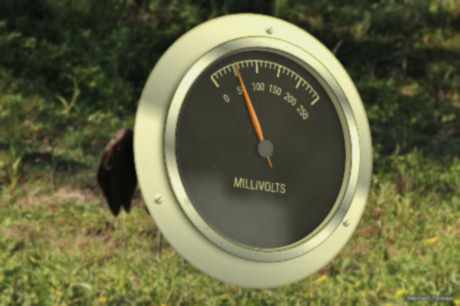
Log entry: 50 mV
